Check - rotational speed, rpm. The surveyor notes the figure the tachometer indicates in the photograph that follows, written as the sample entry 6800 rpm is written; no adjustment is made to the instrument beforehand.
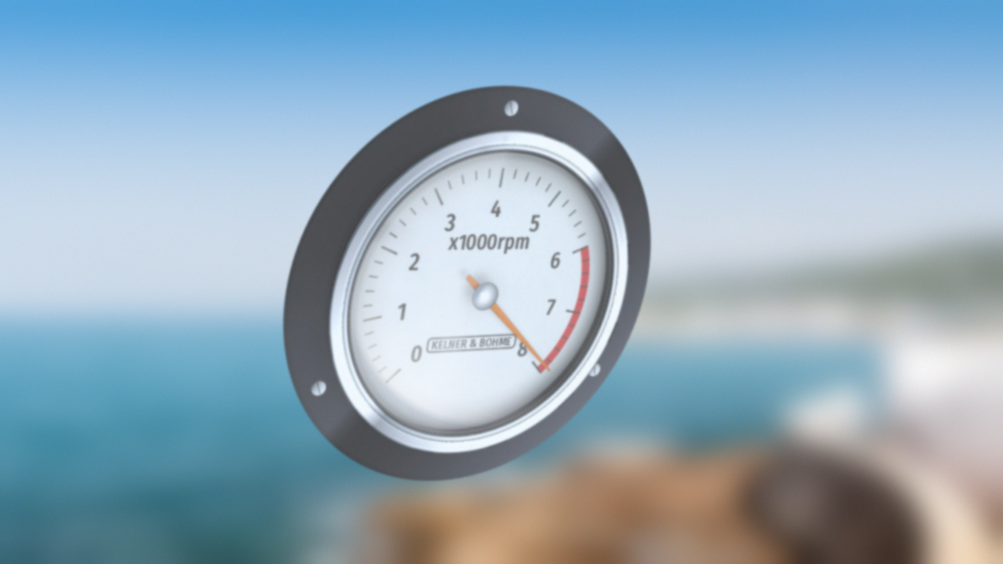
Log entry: 7900 rpm
